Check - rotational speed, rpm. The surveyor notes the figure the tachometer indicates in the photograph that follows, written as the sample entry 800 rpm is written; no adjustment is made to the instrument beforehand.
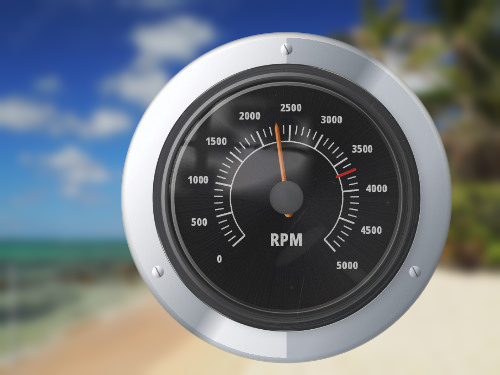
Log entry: 2300 rpm
